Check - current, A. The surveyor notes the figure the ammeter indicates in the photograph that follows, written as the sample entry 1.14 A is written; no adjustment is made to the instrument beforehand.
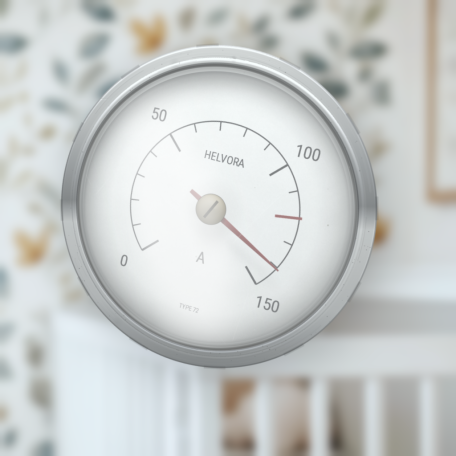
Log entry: 140 A
